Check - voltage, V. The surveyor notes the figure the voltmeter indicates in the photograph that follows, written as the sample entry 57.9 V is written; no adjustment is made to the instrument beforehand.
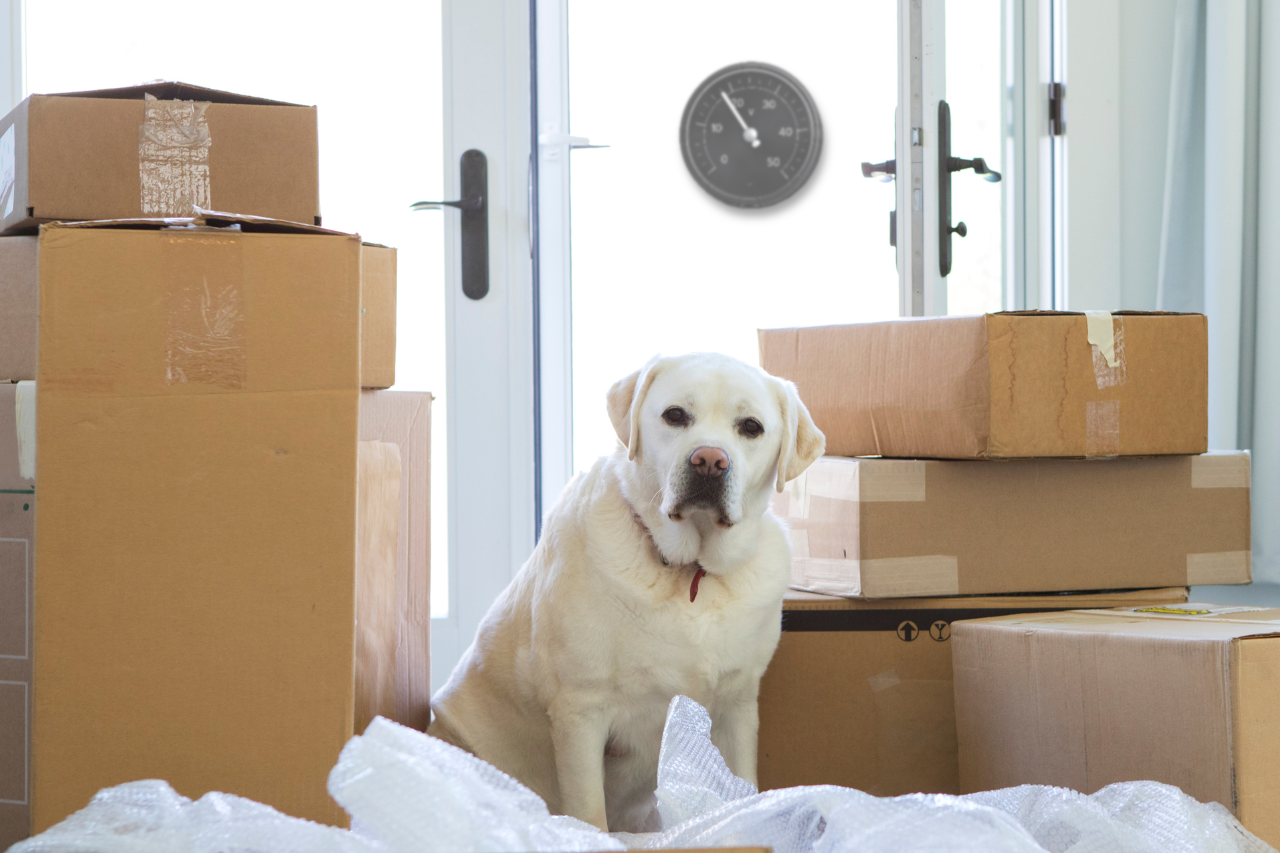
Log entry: 18 V
